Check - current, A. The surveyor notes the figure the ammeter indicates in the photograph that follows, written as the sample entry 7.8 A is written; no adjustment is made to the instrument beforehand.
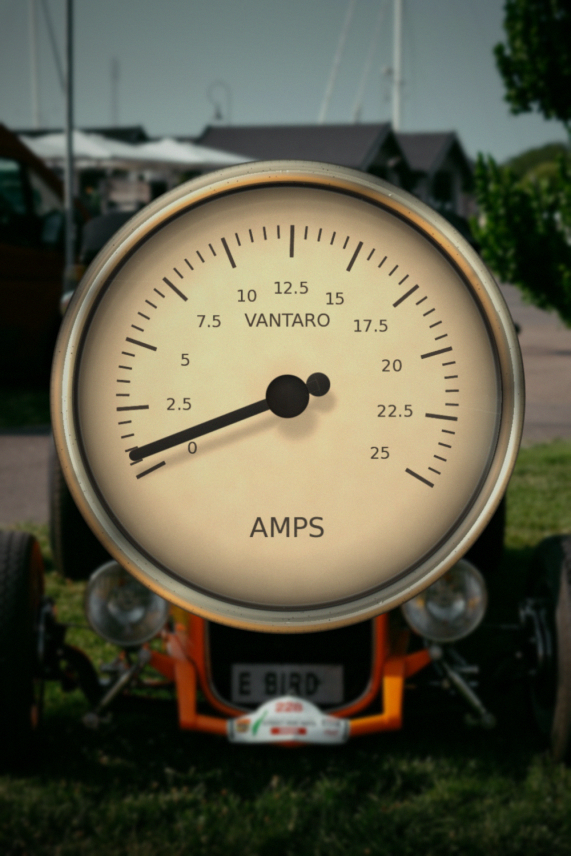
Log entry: 0.75 A
